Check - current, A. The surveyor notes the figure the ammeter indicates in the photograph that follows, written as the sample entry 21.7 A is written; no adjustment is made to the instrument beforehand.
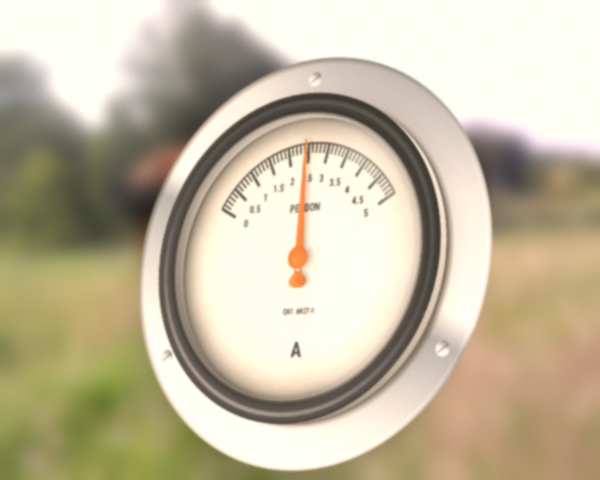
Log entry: 2.5 A
